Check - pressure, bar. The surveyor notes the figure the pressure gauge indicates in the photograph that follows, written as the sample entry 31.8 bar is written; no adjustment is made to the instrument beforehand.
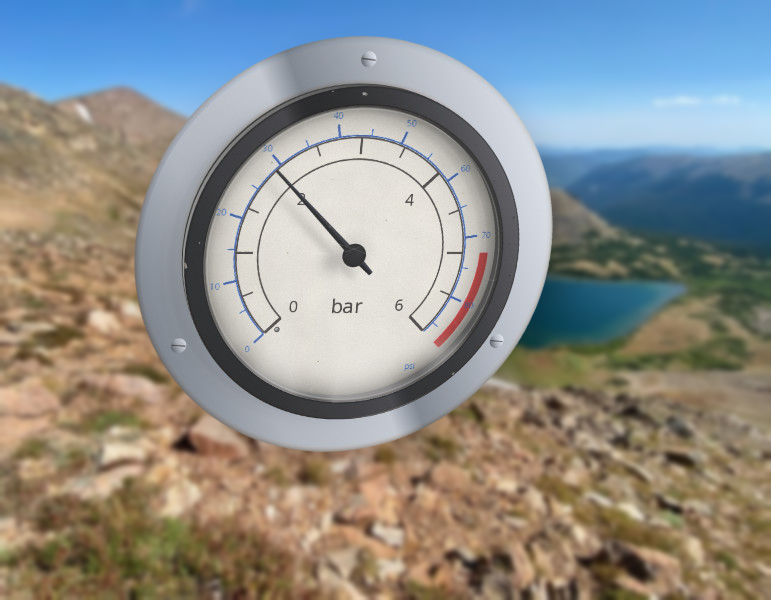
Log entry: 2 bar
